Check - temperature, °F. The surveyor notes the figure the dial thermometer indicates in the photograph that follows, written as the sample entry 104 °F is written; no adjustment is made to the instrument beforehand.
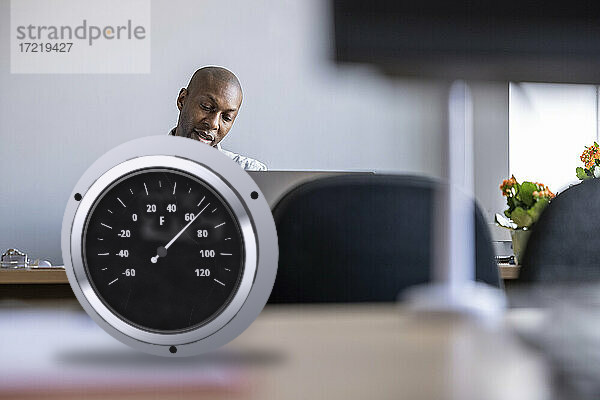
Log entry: 65 °F
